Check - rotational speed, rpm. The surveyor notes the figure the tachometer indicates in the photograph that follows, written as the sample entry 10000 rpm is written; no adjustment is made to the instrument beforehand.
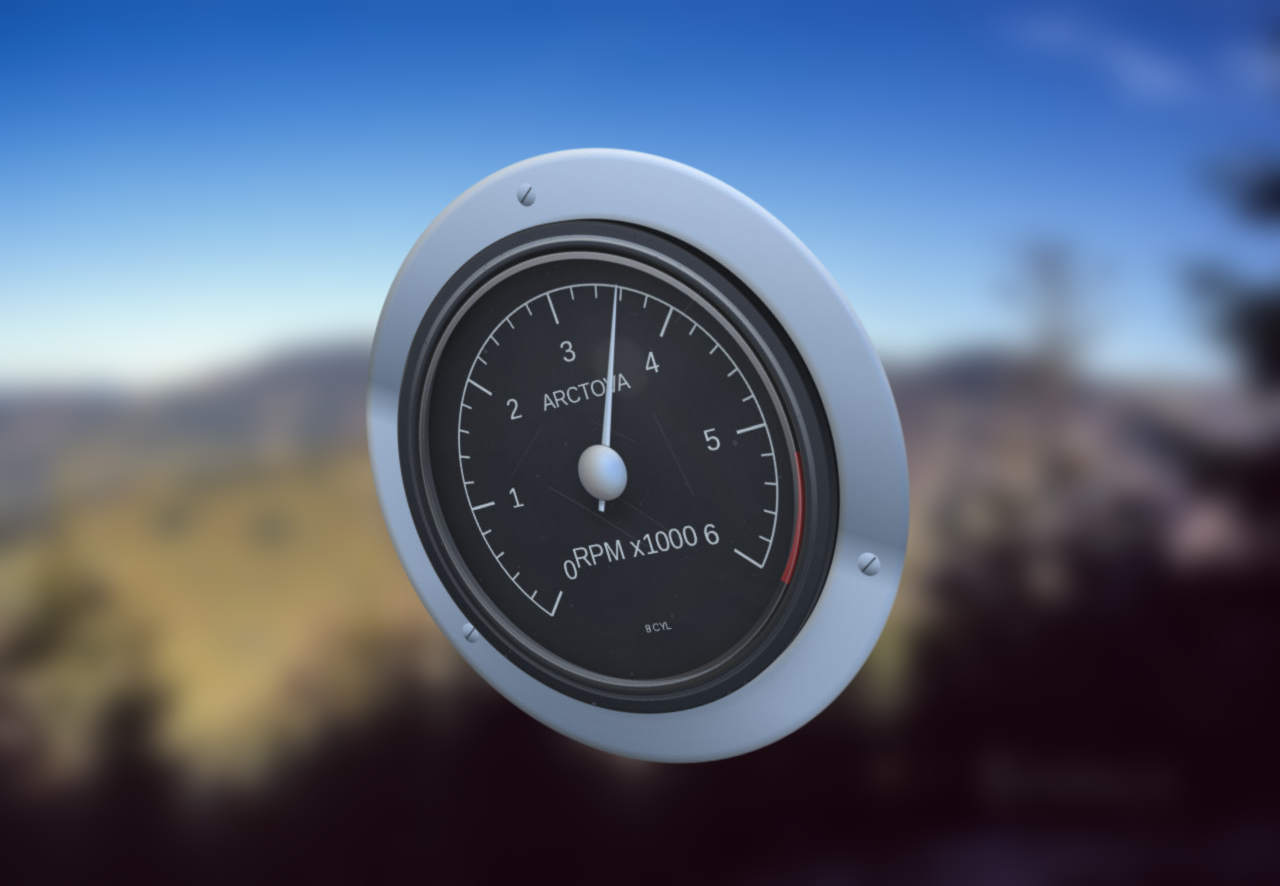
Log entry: 3600 rpm
